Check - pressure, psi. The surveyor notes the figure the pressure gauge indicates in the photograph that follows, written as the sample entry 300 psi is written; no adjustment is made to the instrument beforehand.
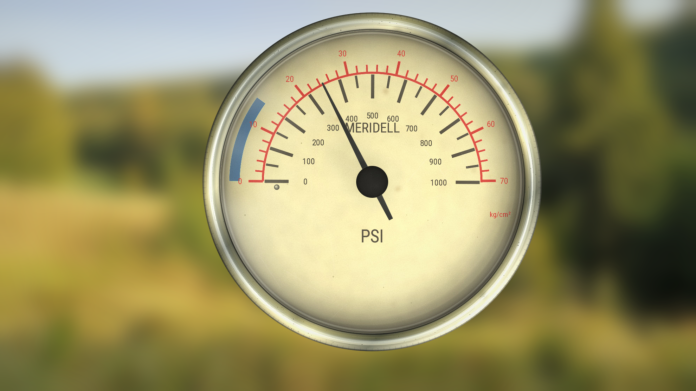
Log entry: 350 psi
